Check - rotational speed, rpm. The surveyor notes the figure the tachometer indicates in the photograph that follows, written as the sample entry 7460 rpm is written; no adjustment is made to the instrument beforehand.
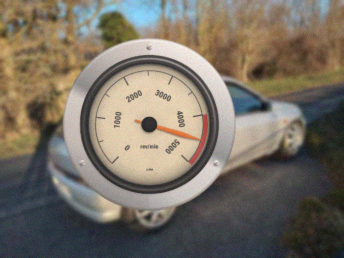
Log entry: 4500 rpm
